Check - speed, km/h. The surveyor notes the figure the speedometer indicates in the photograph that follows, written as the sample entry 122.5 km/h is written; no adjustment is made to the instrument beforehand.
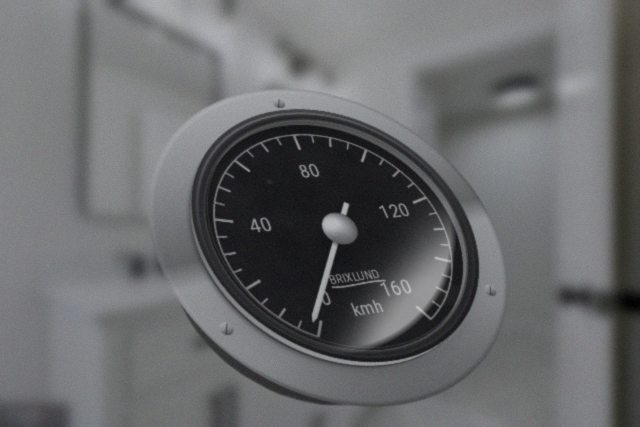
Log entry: 2.5 km/h
